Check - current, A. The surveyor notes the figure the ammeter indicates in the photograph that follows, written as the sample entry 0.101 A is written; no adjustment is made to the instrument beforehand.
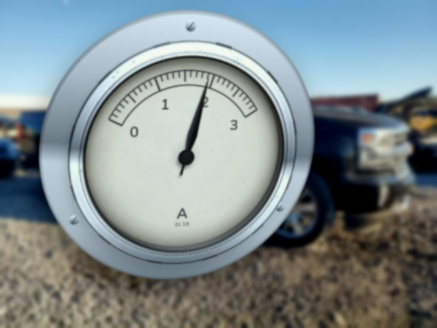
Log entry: 1.9 A
